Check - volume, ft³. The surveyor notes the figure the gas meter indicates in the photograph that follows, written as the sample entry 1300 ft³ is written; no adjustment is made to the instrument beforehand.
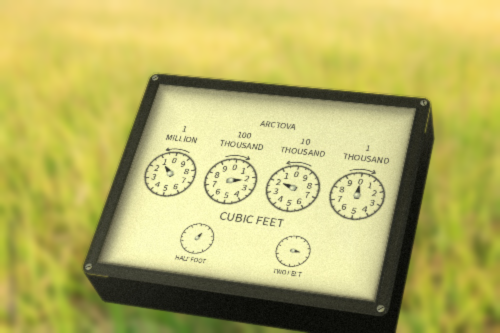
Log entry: 122000 ft³
